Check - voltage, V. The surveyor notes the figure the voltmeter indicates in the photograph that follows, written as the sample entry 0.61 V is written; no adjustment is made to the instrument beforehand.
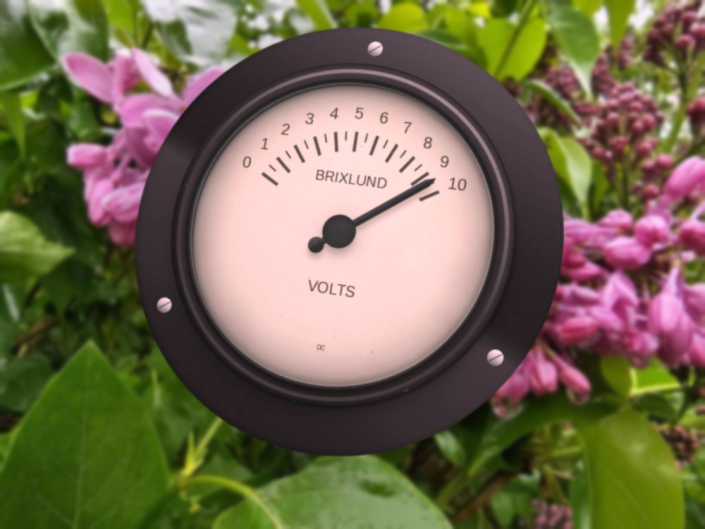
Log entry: 9.5 V
